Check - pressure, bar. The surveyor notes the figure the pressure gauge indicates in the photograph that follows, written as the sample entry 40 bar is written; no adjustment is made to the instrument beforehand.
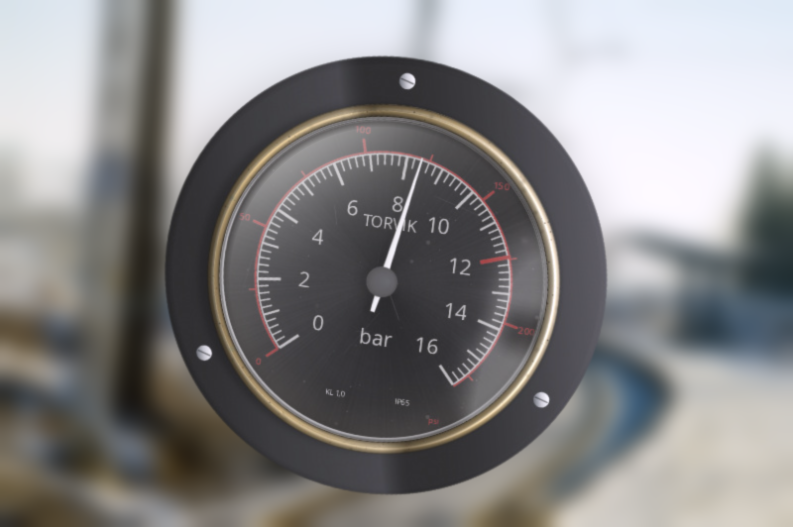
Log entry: 8.4 bar
